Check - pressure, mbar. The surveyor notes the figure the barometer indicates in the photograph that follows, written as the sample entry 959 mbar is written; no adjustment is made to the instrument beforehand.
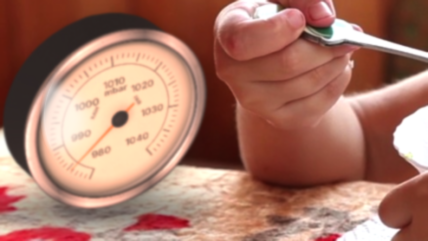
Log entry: 985 mbar
